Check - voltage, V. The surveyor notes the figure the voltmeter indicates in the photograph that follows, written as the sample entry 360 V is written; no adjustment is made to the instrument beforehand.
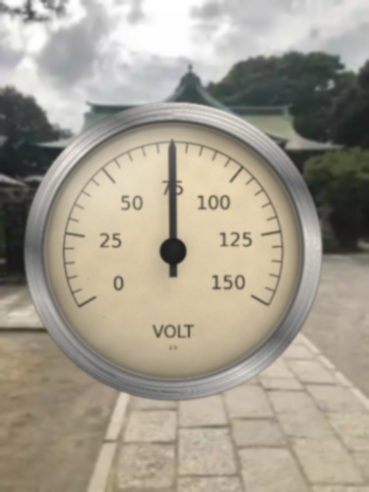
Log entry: 75 V
